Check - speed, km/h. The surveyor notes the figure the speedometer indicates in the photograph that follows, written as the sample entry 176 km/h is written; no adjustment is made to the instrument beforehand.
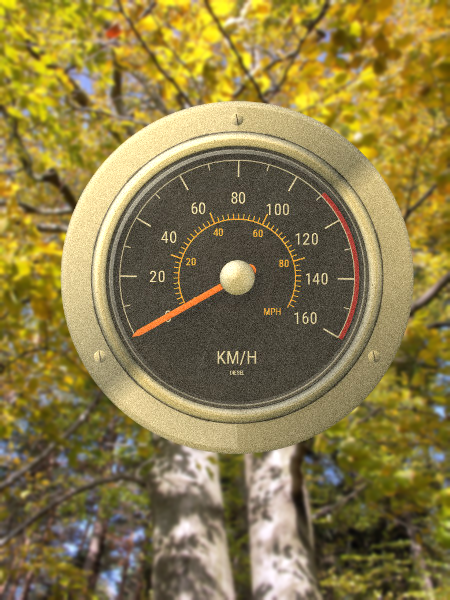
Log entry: 0 km/h
